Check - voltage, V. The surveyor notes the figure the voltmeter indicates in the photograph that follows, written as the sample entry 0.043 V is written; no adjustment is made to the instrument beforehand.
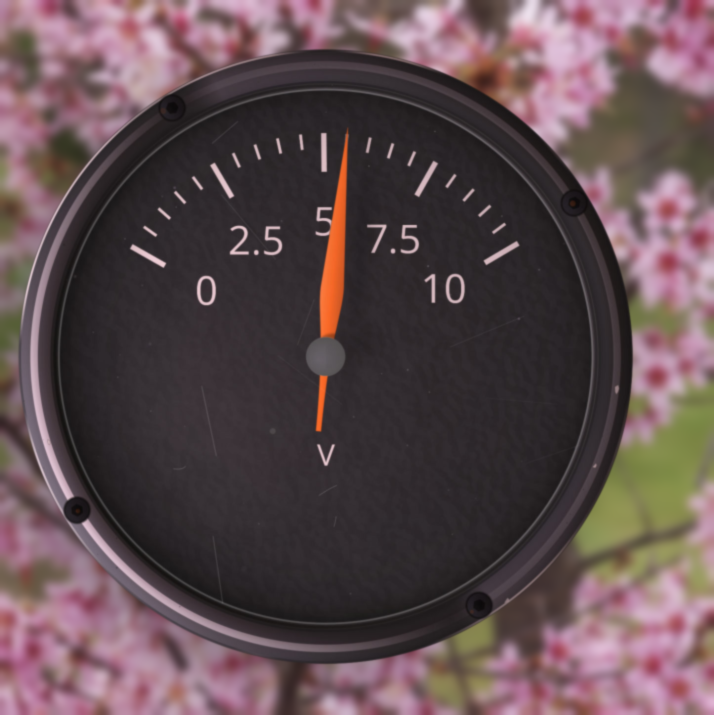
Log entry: 5.5 V
